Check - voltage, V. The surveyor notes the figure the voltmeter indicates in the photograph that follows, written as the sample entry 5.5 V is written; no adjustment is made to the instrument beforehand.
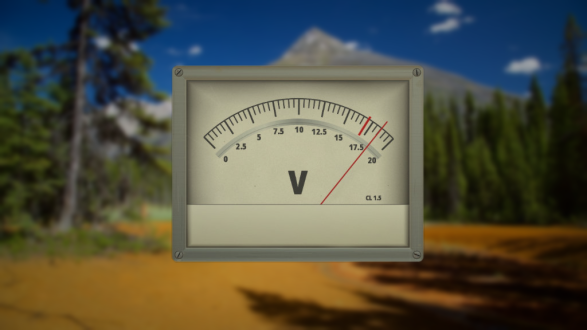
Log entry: 18.5 V
